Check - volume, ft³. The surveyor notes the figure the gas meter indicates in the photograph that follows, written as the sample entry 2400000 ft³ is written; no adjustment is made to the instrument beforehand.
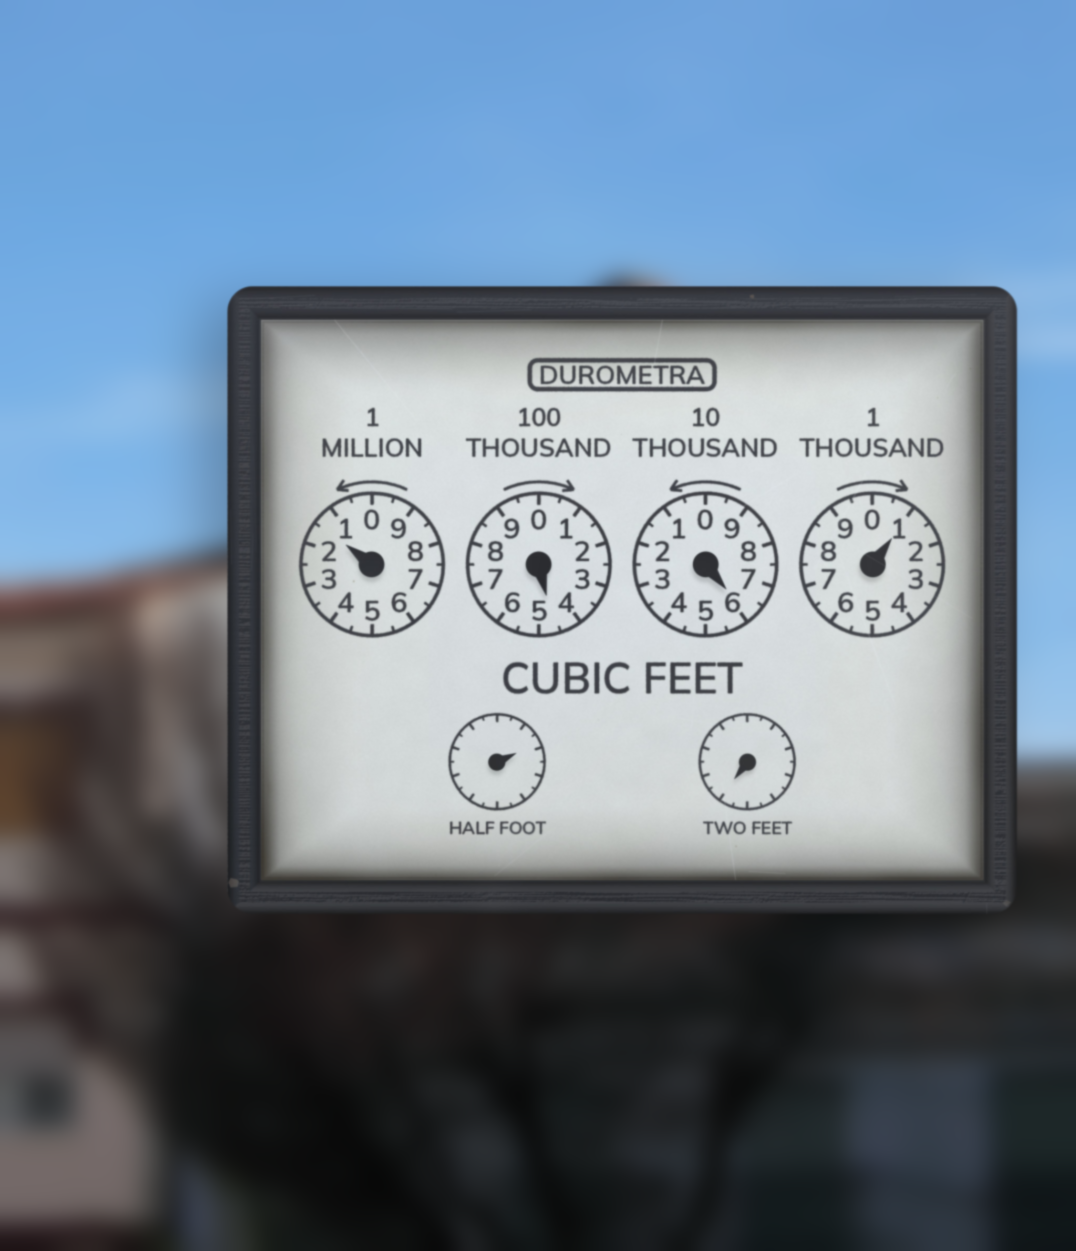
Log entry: 146100 ft³
